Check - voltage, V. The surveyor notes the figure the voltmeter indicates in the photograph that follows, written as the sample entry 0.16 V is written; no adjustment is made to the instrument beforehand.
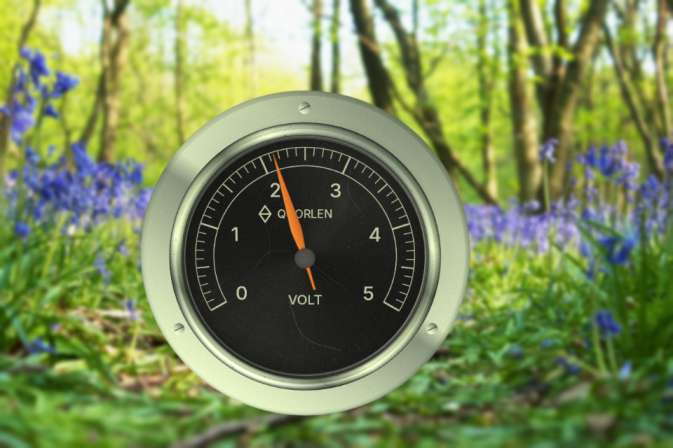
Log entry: 2.15 V
